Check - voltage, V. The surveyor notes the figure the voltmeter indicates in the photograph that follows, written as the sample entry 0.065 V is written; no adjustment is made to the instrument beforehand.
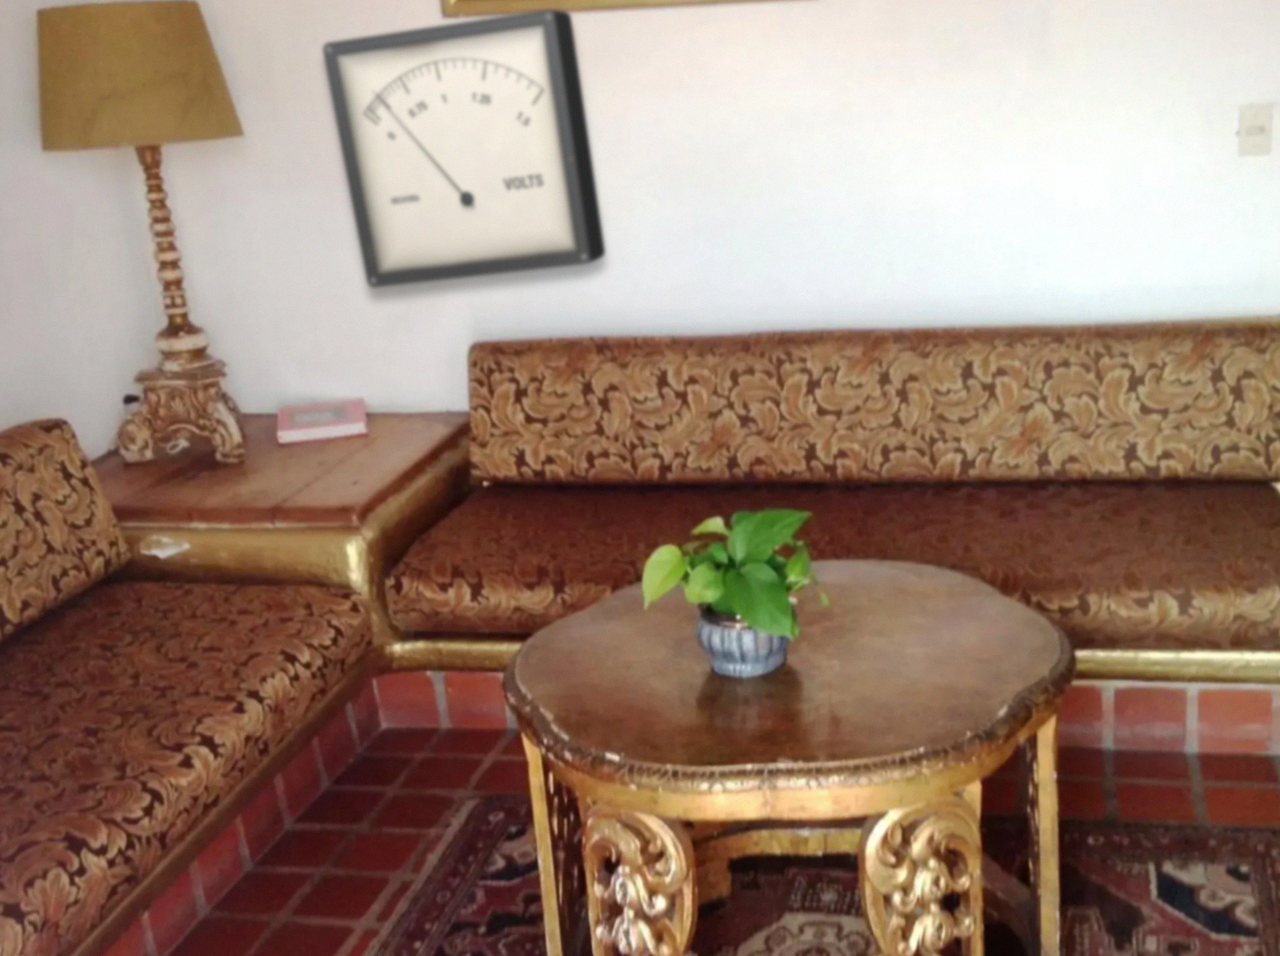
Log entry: 0.5 V
